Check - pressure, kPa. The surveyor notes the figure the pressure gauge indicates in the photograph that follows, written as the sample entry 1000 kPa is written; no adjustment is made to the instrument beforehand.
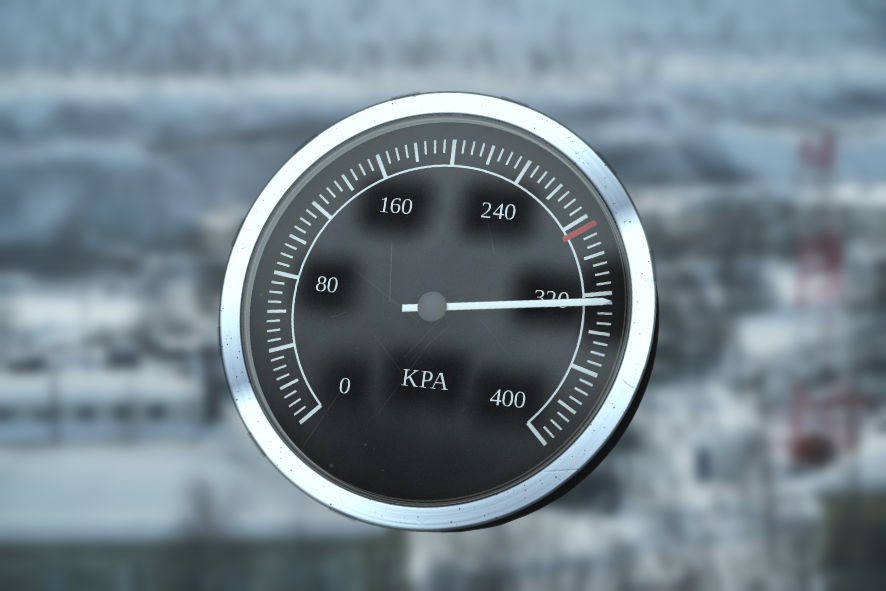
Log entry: 325 kPa
